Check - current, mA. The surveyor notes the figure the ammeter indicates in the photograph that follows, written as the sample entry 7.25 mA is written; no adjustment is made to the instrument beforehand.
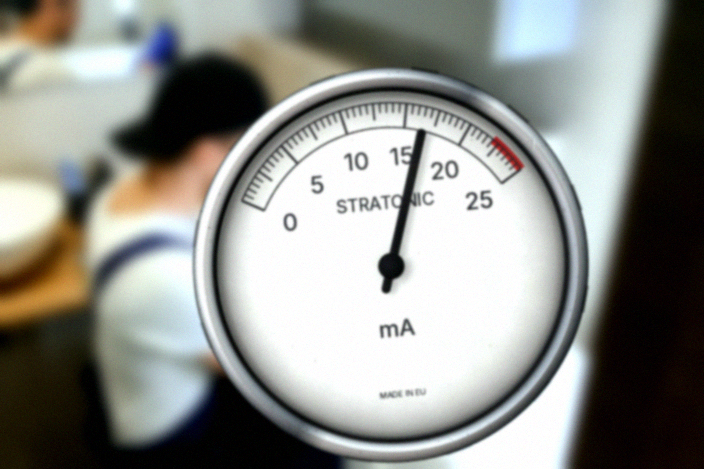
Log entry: 16.5 mA
